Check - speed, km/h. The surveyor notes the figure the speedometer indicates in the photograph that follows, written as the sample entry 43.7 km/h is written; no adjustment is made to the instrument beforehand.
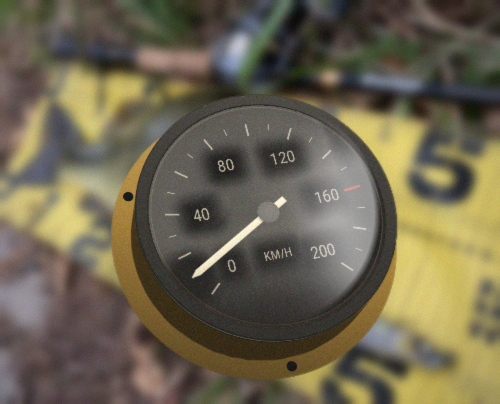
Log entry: 10 km/h
